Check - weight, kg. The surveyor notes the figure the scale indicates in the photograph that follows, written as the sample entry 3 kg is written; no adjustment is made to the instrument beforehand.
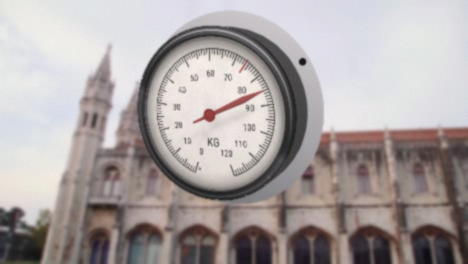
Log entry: 85 kg
